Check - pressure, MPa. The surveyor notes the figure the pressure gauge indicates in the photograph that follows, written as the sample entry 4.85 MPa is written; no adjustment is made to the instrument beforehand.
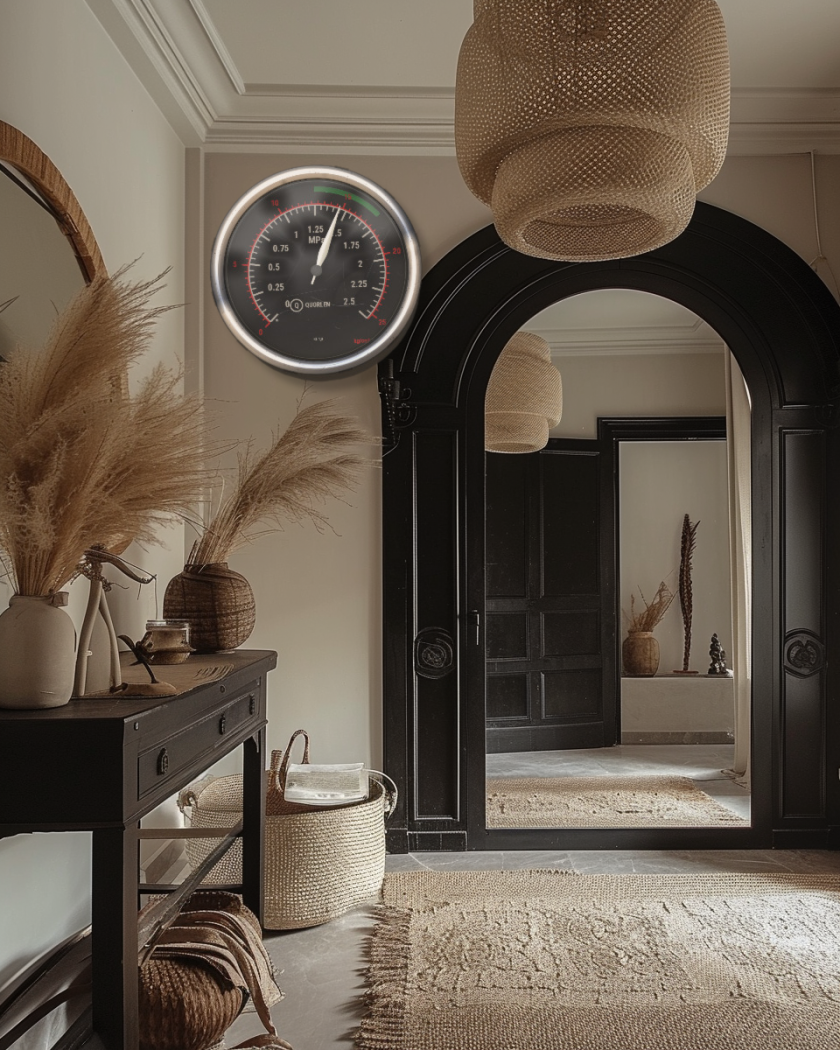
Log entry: 1.45 MPa
